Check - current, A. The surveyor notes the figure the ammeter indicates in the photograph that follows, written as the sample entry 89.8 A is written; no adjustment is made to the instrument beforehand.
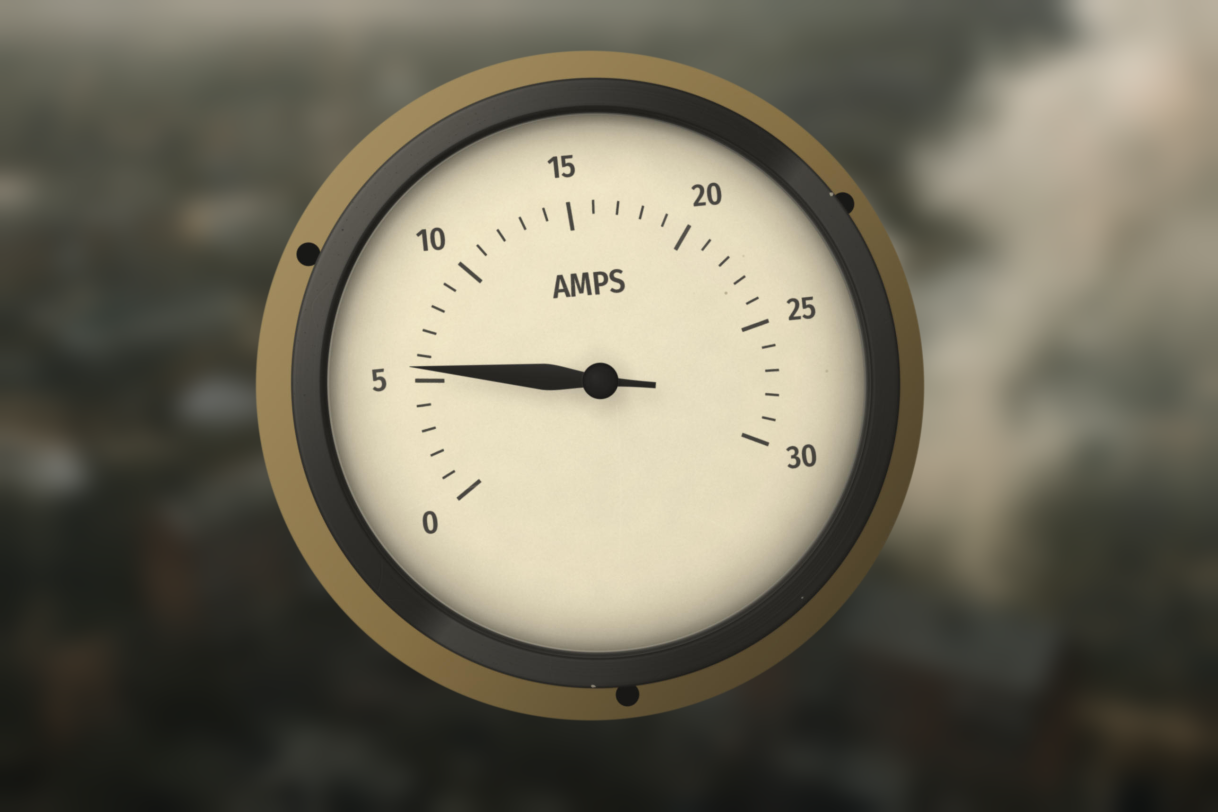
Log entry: 5.5 A
